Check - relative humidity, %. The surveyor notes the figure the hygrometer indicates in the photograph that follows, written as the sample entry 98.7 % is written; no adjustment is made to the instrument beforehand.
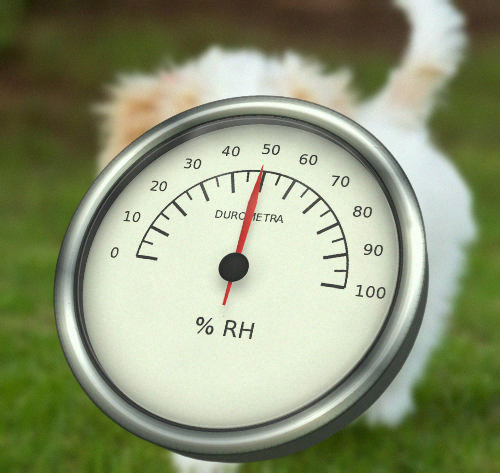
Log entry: 50 %
